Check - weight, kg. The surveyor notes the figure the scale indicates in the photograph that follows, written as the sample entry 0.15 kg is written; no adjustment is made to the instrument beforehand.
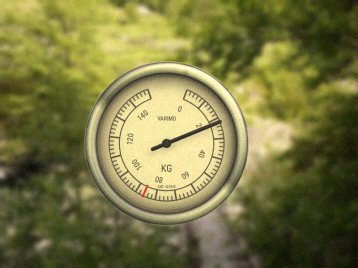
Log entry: 22 kg
